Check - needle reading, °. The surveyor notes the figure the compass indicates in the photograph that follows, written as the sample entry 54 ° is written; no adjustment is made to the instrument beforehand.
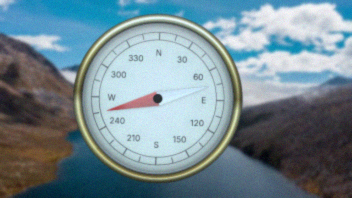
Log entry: 255 °
